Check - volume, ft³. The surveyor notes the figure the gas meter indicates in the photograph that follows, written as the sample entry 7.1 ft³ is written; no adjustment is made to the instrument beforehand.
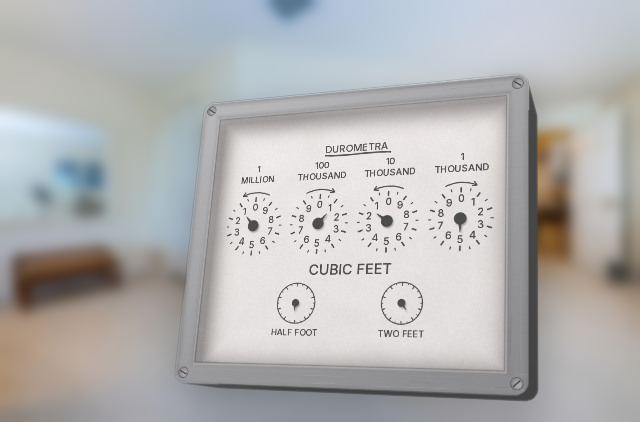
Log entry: 111500 ft³
